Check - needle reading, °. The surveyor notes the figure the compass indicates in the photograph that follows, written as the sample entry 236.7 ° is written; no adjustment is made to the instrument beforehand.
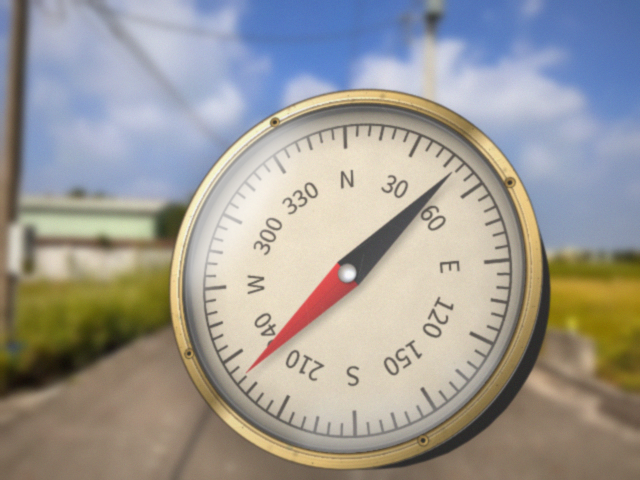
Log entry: 230 °
